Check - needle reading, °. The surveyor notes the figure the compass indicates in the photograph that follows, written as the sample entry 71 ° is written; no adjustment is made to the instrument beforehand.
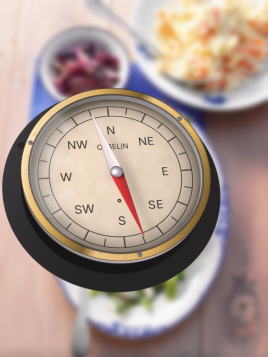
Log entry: 165 °
